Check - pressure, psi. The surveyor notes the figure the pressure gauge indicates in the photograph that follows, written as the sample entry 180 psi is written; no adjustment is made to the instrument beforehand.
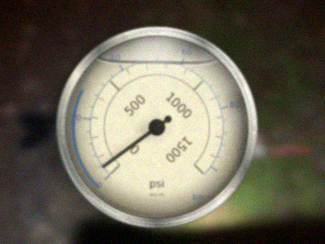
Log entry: 50 psi
